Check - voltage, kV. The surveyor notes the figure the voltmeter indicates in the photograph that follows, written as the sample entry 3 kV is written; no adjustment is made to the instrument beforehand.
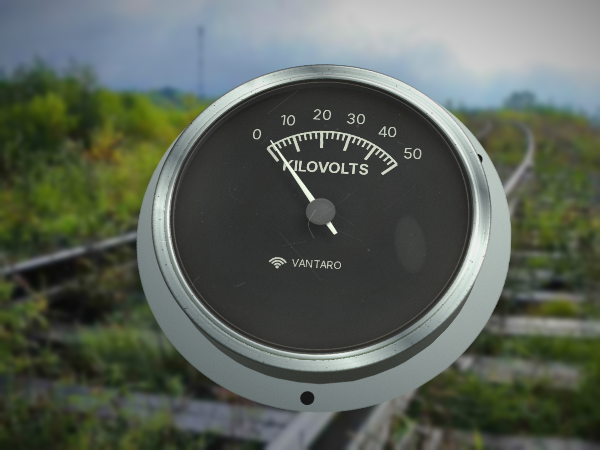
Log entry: 2 kV
